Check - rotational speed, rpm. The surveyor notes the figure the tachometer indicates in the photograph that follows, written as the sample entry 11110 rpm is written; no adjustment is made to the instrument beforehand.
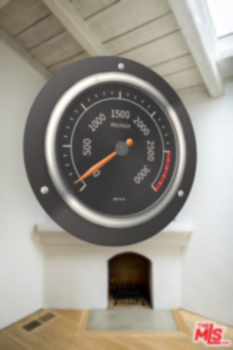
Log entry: 100 rpm
